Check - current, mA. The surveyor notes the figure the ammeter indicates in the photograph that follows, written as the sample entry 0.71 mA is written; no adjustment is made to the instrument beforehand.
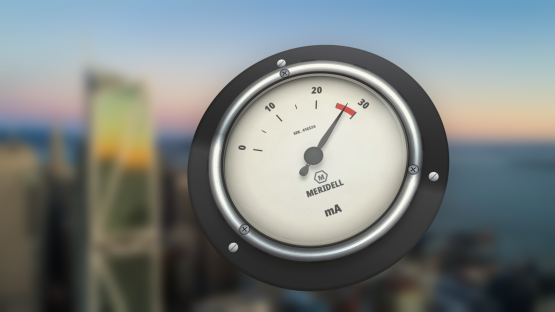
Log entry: 27.5 mA
